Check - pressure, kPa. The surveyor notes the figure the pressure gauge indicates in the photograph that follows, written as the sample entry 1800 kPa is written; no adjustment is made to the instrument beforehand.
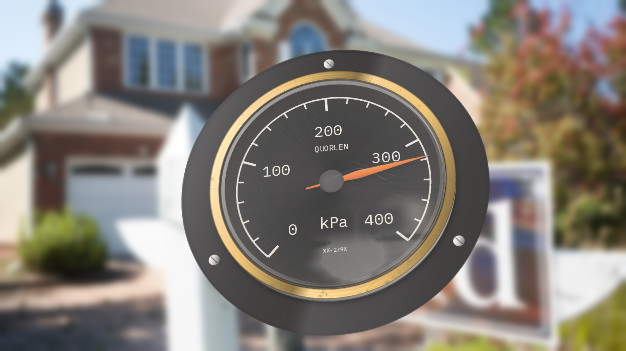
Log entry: 320 kPa
